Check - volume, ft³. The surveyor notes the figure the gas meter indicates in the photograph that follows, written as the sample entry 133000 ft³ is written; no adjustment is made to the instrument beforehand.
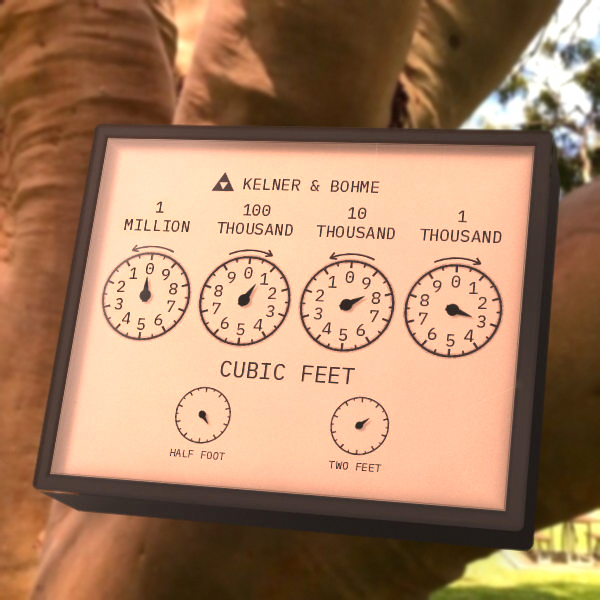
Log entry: 8300 ft³
